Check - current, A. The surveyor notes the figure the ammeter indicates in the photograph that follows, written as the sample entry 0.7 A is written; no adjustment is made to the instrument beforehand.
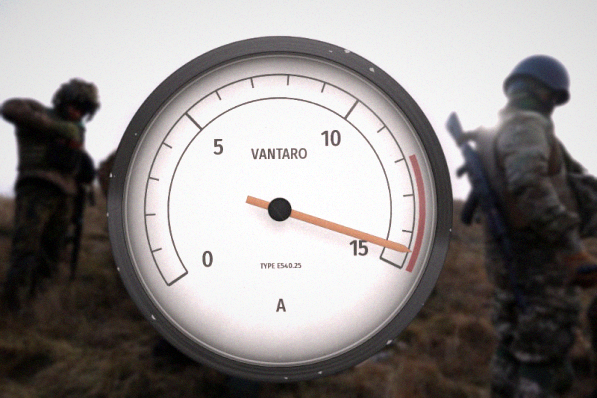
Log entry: 14.5 A
